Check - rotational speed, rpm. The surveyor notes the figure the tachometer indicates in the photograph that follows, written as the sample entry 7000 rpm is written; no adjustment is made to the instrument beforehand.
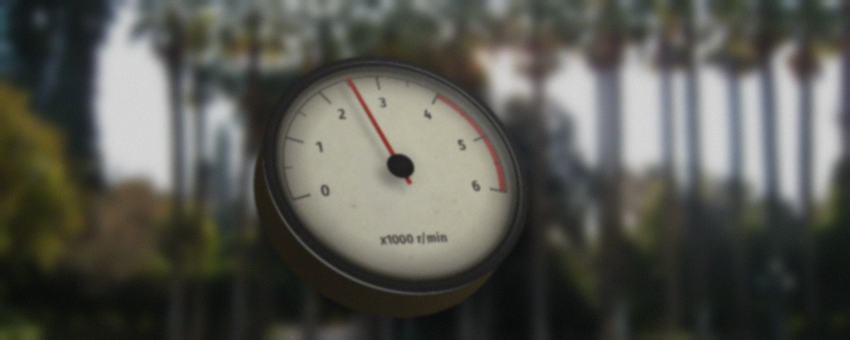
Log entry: 2500 rpm
